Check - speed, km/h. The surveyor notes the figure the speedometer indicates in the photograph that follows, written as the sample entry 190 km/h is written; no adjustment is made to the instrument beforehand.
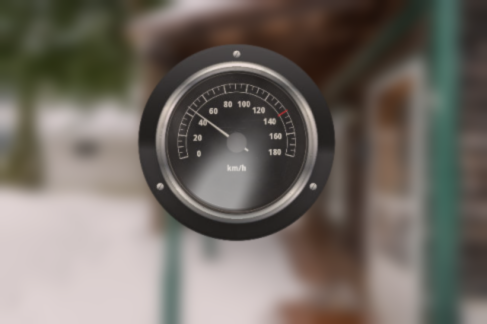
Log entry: 45 km/h
